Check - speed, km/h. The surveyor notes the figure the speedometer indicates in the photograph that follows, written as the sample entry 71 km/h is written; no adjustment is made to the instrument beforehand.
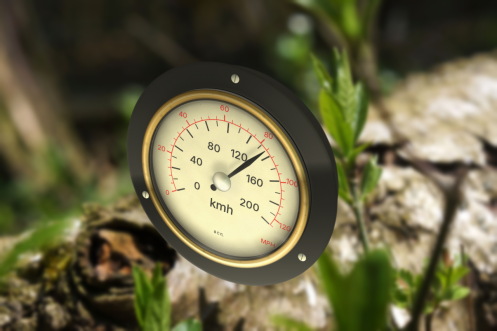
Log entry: 135 km/h
